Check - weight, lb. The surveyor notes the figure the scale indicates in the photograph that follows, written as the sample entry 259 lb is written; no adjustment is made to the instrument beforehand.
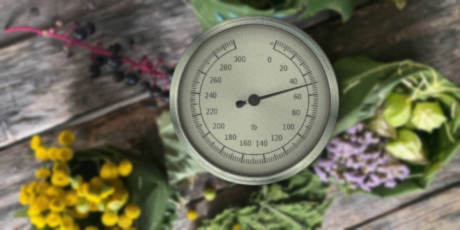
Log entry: 50 lb
